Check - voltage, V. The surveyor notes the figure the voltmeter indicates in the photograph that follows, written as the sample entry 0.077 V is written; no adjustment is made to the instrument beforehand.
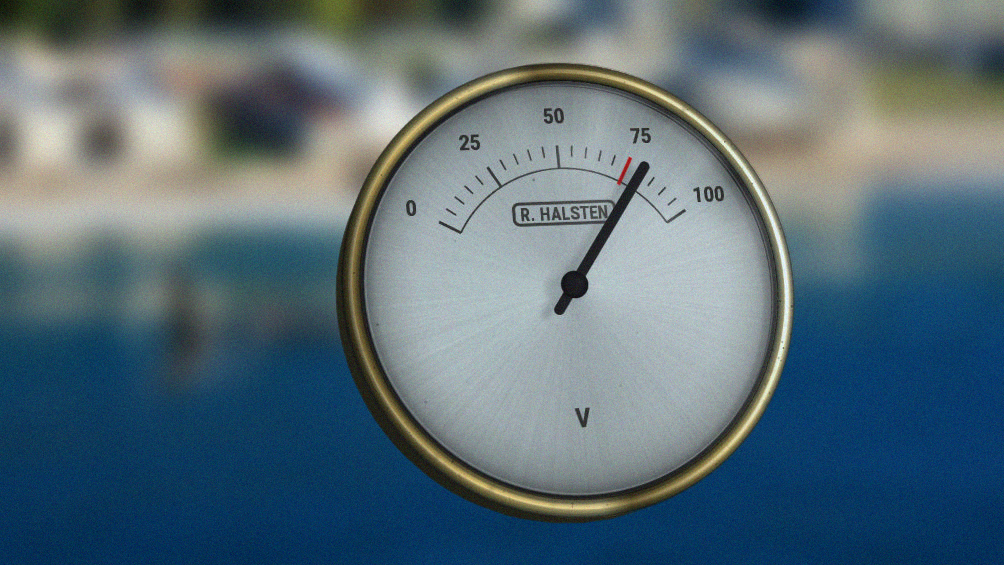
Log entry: 80 V
